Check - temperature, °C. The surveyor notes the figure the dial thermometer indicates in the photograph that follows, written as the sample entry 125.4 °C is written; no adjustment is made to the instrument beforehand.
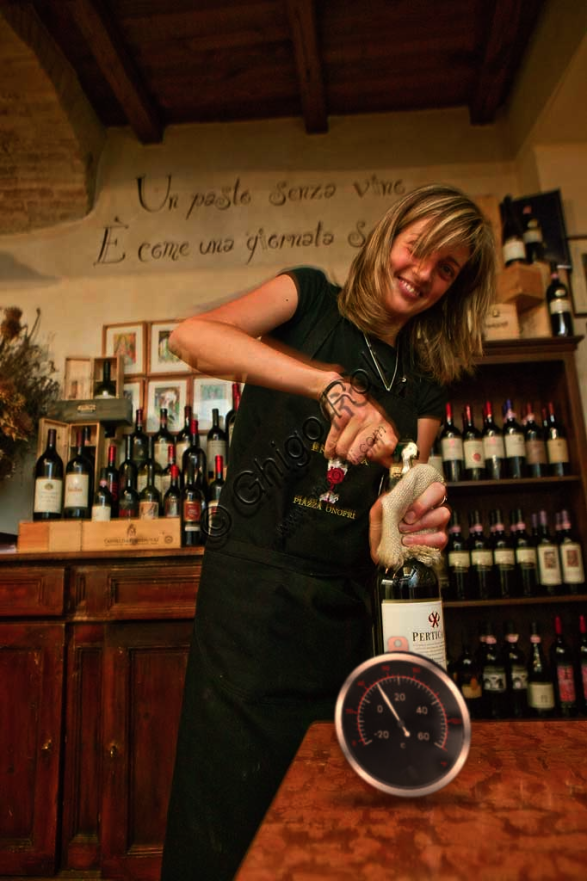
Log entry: 10 °C
